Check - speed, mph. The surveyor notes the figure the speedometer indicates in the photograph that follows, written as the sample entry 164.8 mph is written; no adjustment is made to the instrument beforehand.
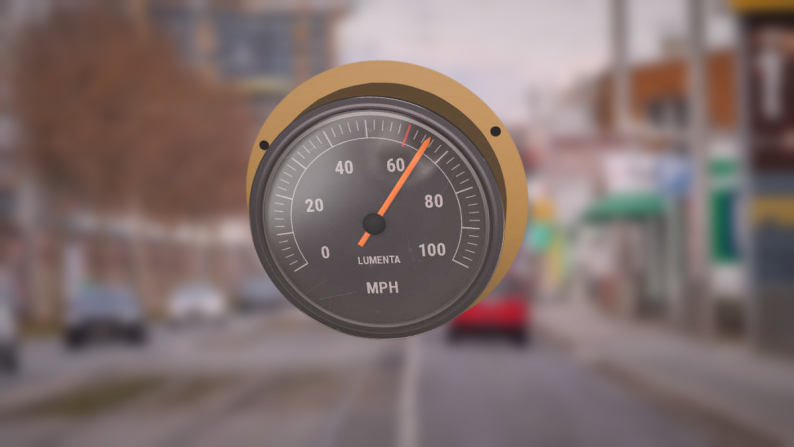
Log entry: 65 mph
